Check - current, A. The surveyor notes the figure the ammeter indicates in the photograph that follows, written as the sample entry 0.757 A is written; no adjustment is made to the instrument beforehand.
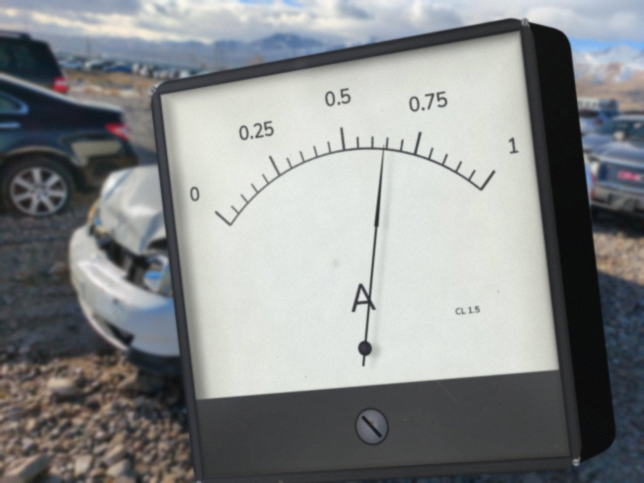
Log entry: 0.65 A
